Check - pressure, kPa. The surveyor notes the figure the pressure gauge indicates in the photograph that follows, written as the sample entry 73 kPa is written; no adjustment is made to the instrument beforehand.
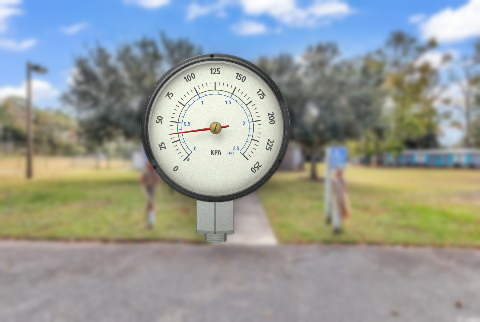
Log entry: 35 kPa
